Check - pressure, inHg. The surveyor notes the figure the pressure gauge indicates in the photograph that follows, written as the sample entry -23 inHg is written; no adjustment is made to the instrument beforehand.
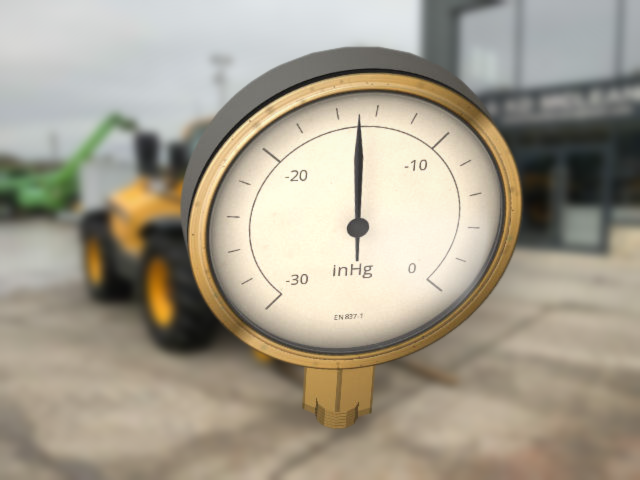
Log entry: -15 inHg
